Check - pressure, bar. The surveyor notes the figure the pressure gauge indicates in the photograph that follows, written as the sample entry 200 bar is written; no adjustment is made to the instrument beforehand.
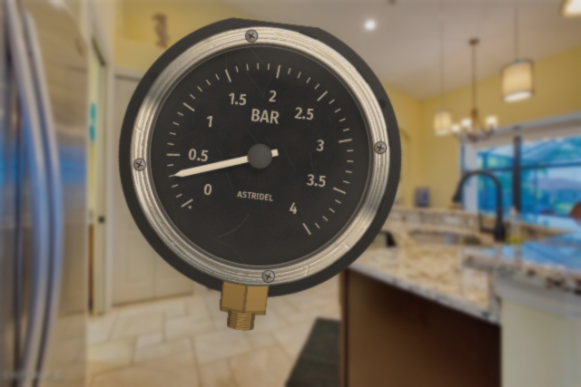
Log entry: 0.3 bar
